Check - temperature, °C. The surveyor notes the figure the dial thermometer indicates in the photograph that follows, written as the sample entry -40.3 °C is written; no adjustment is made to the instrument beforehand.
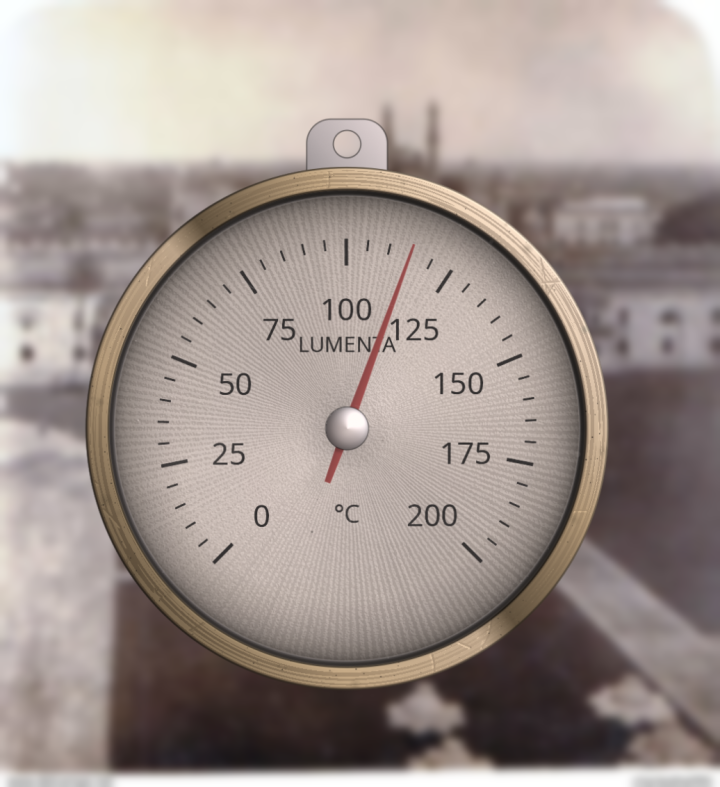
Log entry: 115 °C
